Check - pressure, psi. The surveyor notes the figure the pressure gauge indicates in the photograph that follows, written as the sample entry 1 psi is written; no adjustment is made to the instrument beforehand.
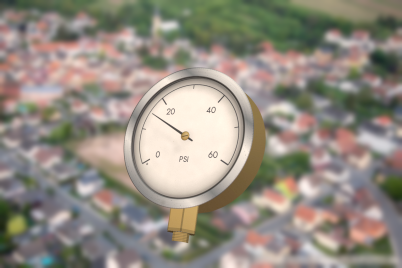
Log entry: 15 psi
